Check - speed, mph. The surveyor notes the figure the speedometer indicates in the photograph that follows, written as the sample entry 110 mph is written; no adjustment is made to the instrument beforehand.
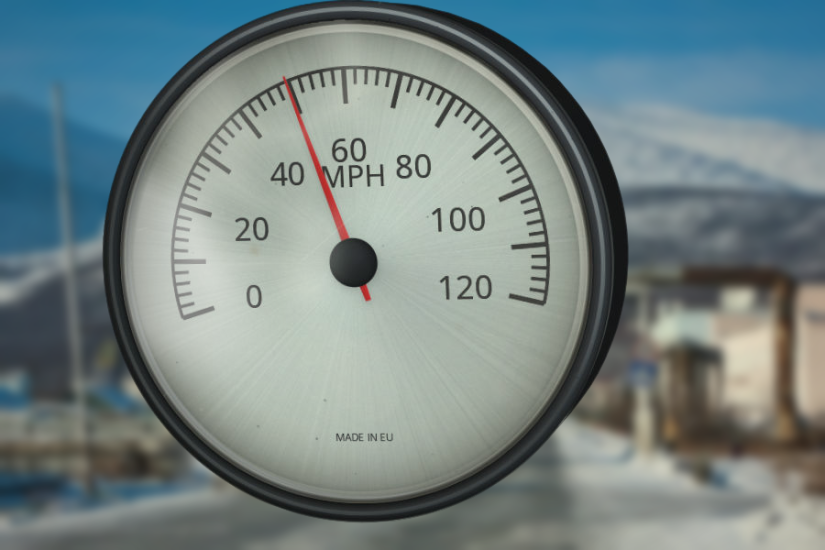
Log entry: 50 mph
